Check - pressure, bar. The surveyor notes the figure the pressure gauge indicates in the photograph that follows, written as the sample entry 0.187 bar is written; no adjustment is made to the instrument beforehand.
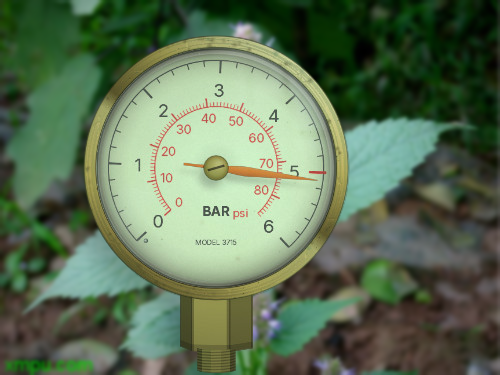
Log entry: 5.1 bar
